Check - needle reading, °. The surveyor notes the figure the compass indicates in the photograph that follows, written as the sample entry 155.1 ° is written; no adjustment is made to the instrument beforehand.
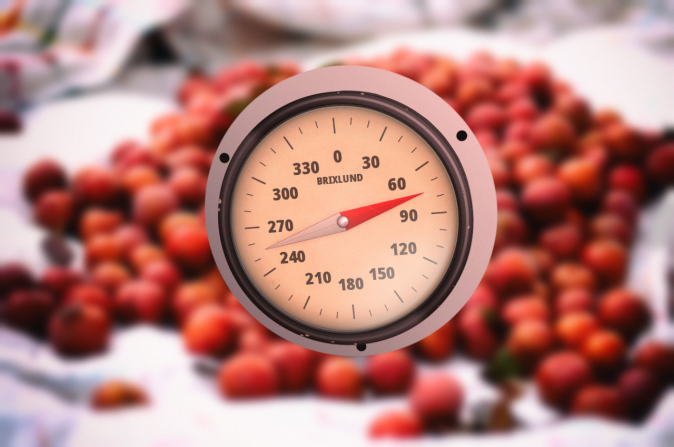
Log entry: 75 °
